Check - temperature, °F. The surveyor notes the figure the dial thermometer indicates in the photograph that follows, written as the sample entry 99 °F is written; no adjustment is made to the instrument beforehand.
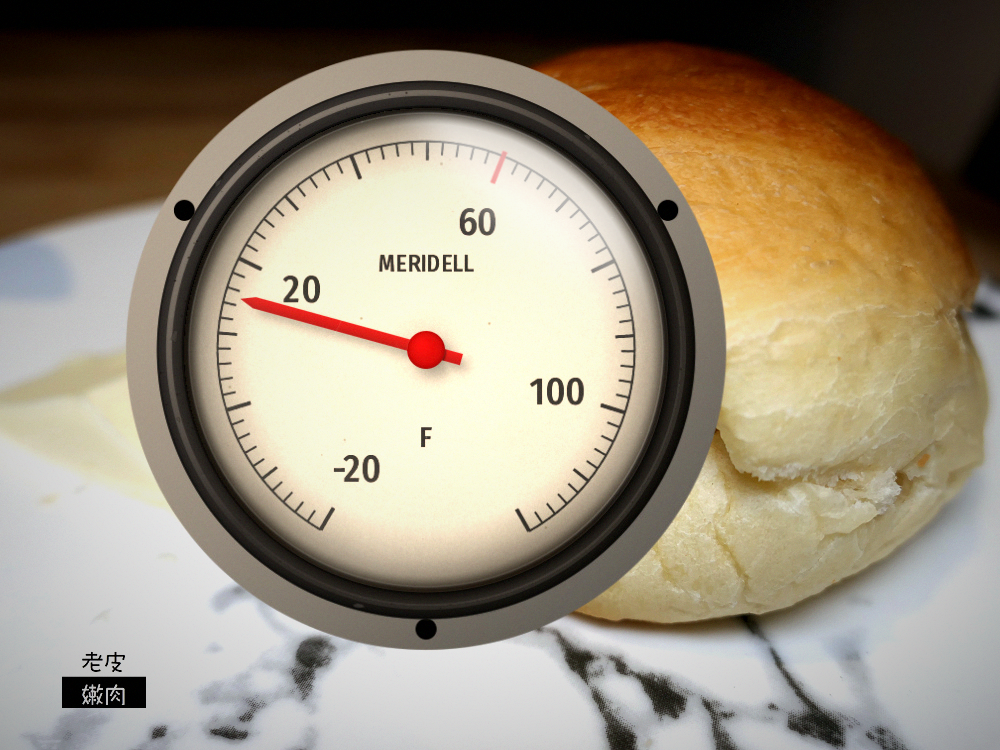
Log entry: 15 °F
